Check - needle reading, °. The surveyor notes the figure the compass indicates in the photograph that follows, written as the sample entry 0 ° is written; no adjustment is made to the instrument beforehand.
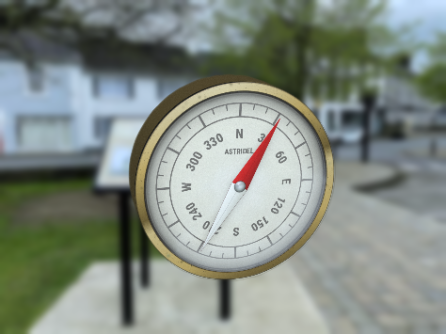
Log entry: 30 °
